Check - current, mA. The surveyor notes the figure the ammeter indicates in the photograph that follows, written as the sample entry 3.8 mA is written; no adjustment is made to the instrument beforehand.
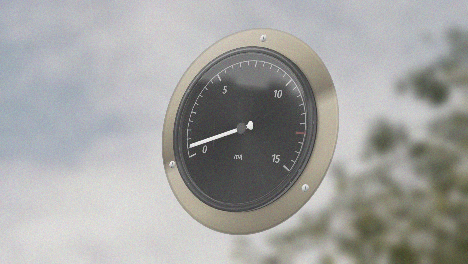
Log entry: 0.5 mA
